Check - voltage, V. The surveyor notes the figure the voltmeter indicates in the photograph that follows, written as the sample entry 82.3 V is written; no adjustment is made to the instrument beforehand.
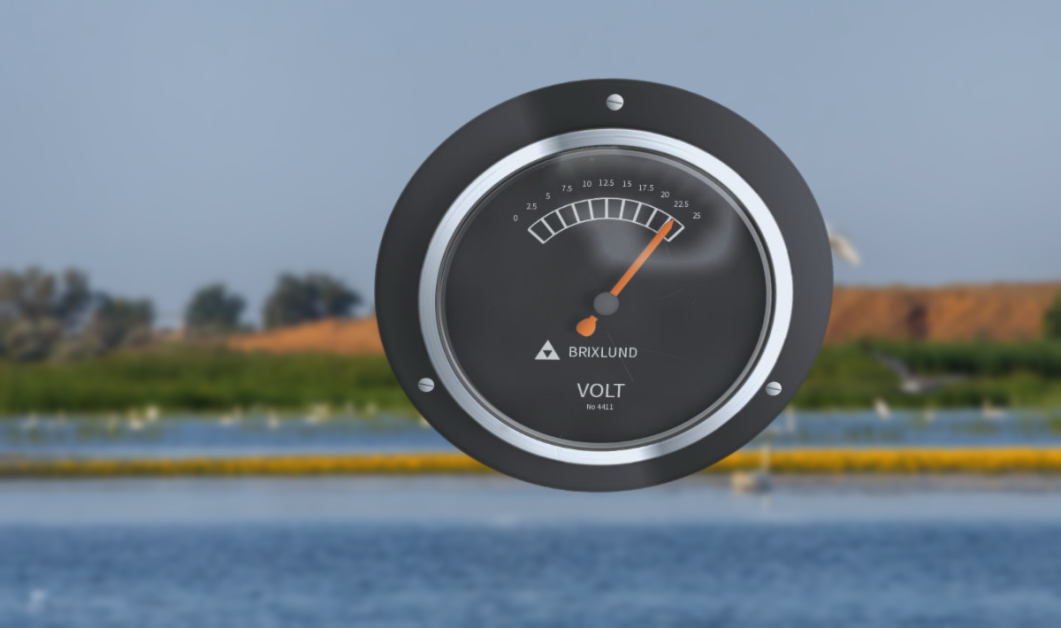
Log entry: 22.5 V
